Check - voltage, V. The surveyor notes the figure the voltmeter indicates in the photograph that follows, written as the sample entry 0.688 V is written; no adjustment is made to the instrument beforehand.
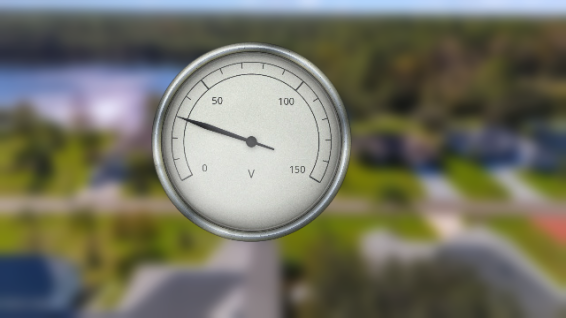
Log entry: 30 V
